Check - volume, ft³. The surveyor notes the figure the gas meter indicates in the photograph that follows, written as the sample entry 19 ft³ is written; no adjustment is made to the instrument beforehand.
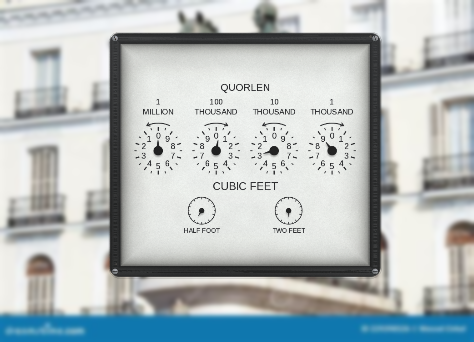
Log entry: 2900 ft³
